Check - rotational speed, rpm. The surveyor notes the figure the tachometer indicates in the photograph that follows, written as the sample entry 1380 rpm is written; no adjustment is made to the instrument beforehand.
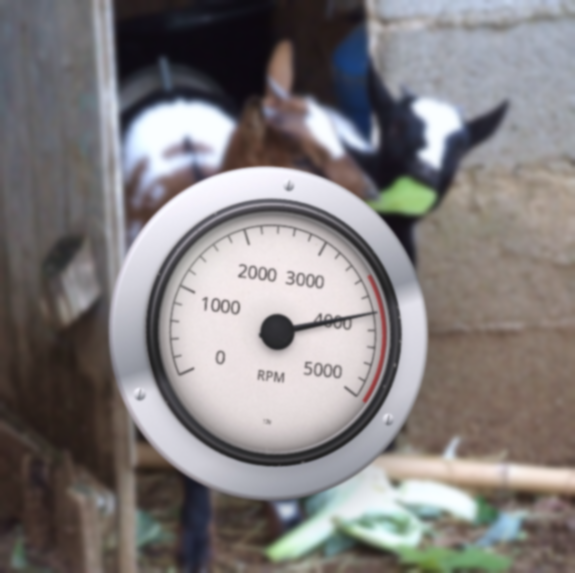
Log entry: 4000 rpm
